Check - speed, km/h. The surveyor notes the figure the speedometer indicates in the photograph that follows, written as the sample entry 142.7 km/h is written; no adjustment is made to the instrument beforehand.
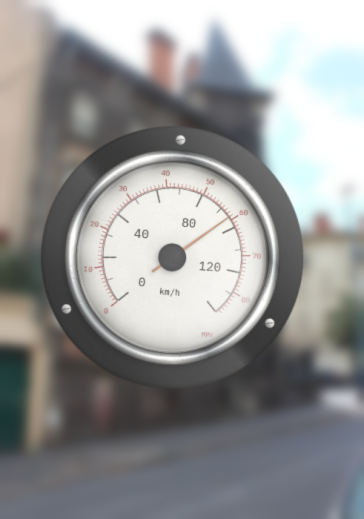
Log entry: 95 km/h
